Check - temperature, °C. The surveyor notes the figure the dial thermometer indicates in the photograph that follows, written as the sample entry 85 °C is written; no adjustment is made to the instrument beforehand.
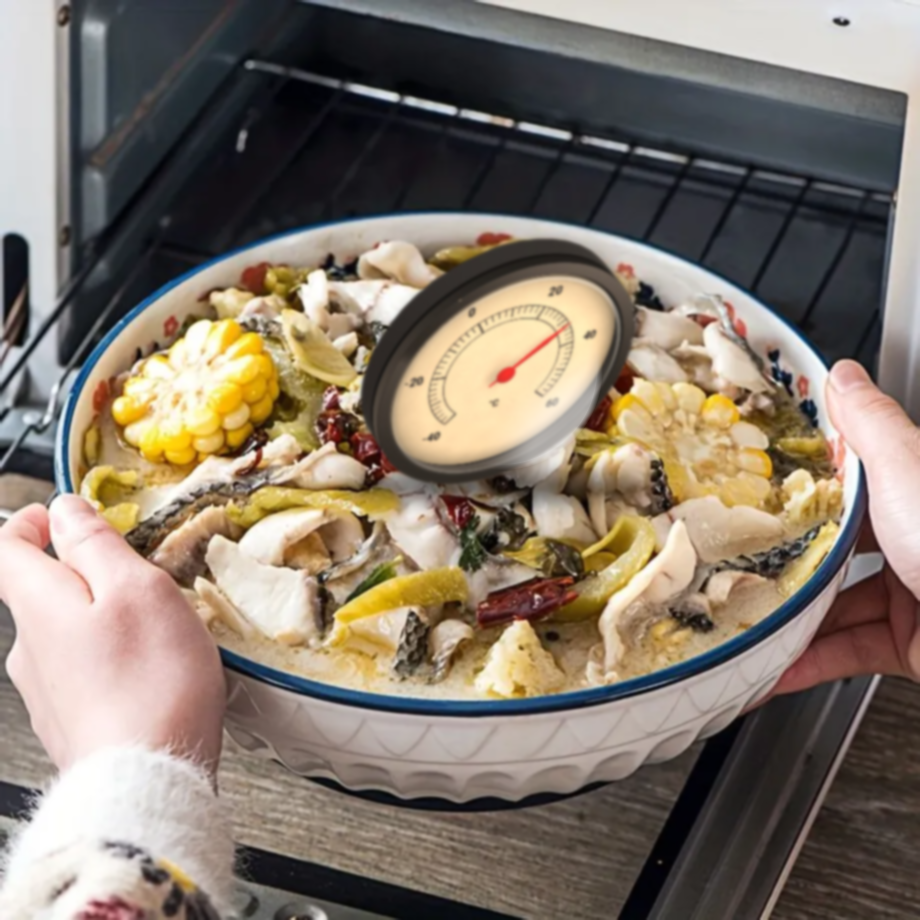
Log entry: 30 °C
